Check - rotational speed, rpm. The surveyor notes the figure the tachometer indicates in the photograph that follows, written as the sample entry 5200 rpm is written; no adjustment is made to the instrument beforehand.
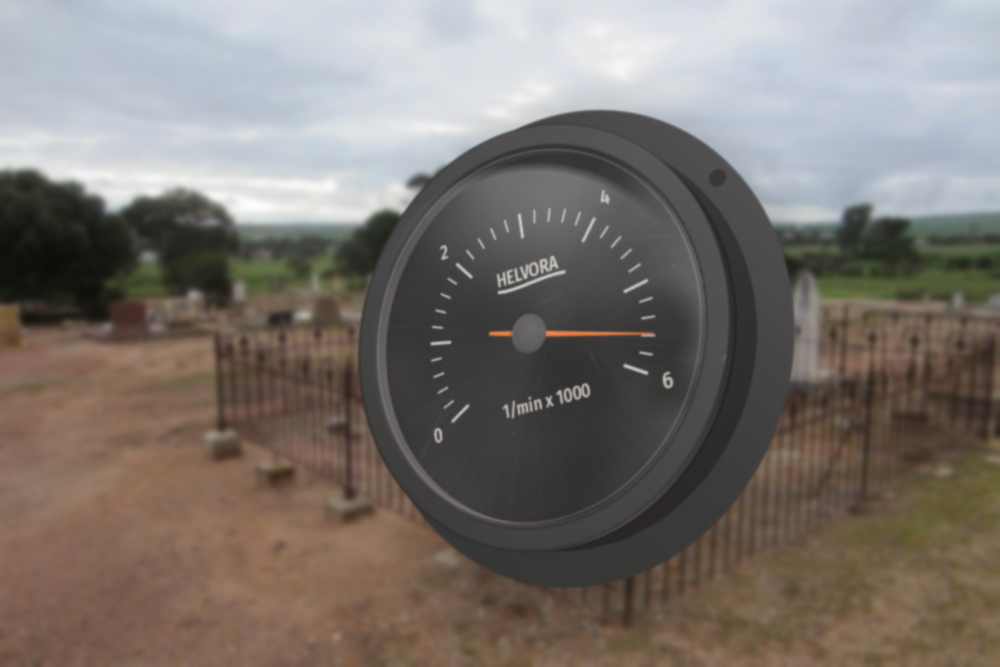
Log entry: 5600 rpm
